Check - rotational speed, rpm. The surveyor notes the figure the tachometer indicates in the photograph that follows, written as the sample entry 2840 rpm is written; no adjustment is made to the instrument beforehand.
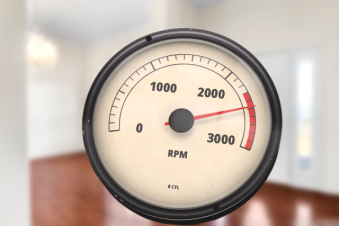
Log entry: 2500 rpm
